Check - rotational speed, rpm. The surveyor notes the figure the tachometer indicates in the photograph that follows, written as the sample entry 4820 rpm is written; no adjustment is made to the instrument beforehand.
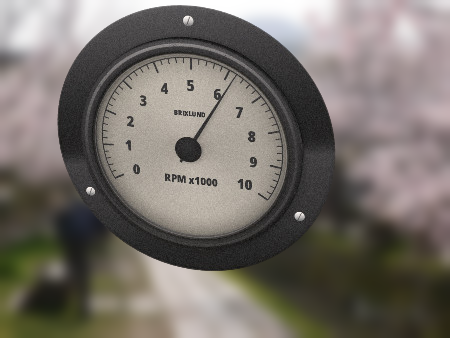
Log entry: 6200 rpm
